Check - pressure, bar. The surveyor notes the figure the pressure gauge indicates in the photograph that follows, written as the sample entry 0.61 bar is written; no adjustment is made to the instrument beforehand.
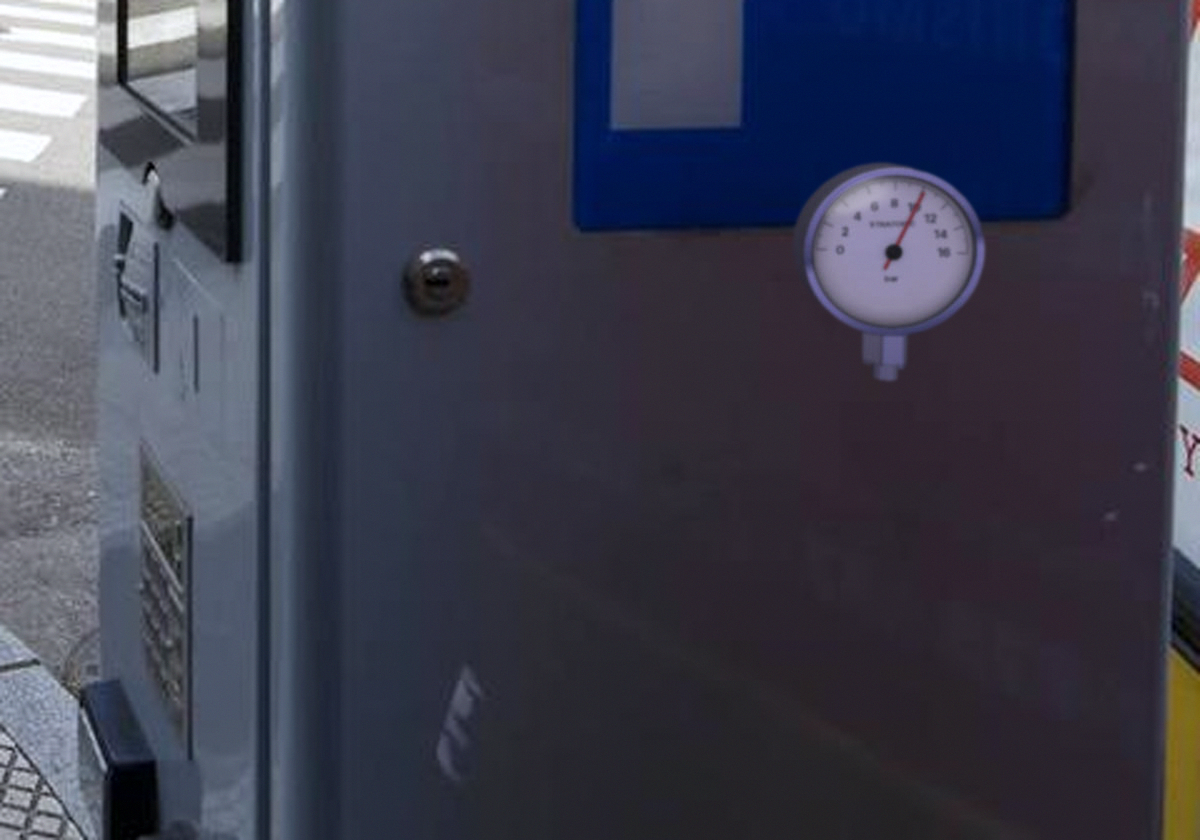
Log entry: 10 bar
